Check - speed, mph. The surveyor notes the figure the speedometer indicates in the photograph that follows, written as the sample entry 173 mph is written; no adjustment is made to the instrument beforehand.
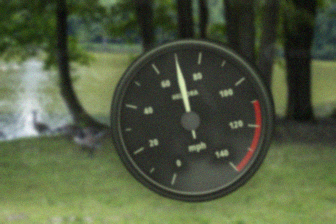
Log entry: 70 mph
